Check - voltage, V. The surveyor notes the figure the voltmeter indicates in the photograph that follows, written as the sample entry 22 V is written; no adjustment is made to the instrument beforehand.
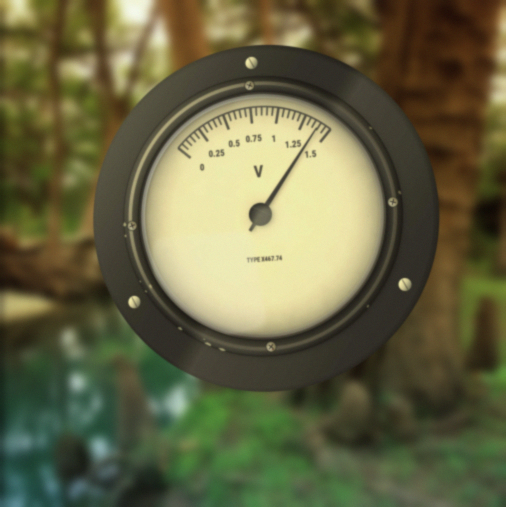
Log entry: 1.4 V
